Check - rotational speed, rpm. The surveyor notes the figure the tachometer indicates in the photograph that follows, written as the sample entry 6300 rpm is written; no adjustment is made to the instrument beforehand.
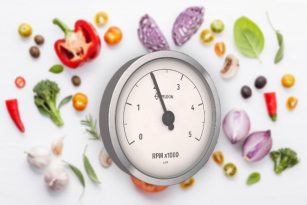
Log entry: 2000 rpm
